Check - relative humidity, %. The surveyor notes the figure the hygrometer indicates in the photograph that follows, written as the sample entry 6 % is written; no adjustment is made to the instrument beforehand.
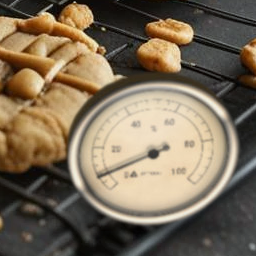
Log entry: 8 %
